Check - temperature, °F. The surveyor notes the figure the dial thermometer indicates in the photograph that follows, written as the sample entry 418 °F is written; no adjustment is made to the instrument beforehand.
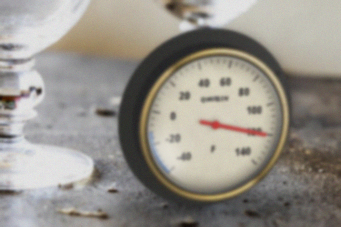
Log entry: 120 °F
